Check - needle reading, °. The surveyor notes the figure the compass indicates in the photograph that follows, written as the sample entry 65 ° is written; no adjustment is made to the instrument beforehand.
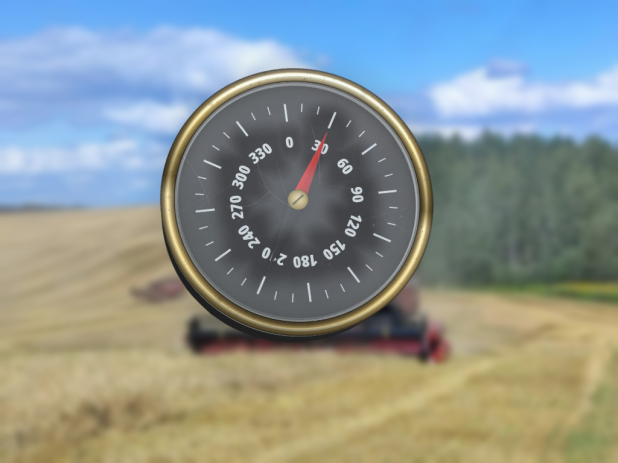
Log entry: 30 °
